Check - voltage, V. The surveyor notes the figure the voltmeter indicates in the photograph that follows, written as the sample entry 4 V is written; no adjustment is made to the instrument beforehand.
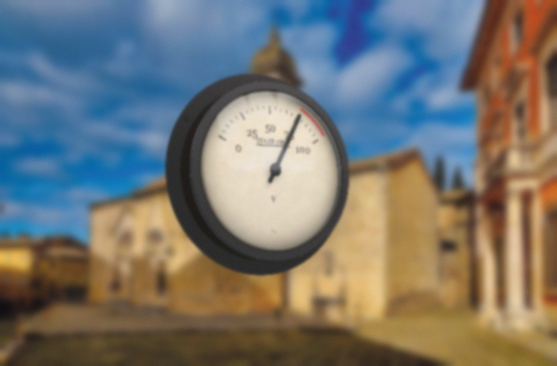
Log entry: 75 V
